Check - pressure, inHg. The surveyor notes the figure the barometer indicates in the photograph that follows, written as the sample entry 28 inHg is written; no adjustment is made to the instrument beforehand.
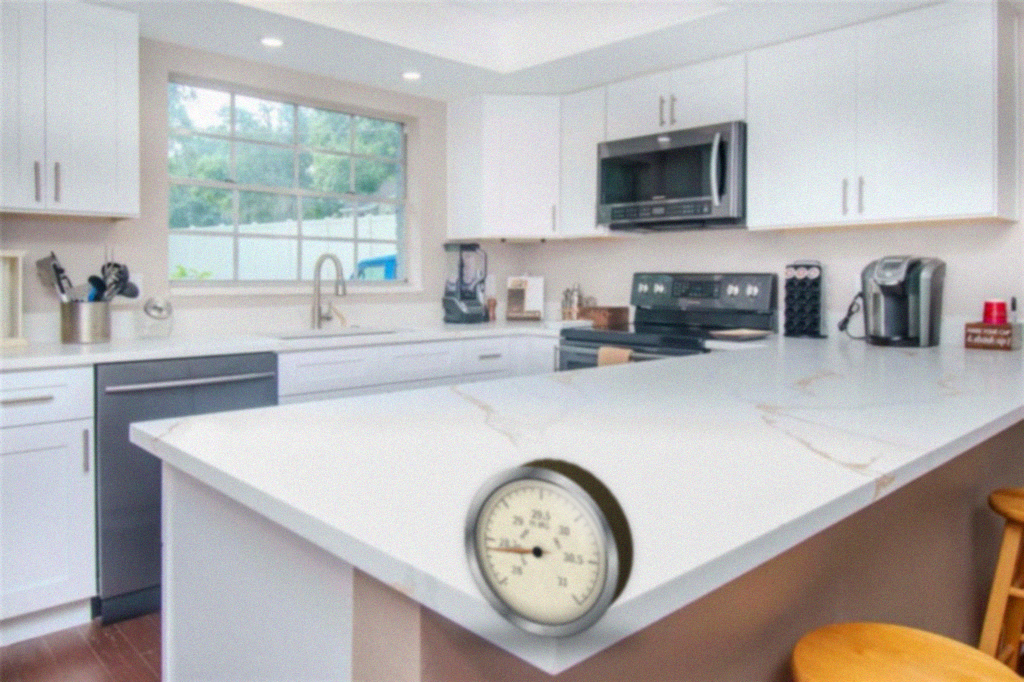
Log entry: 28.4 inHg
